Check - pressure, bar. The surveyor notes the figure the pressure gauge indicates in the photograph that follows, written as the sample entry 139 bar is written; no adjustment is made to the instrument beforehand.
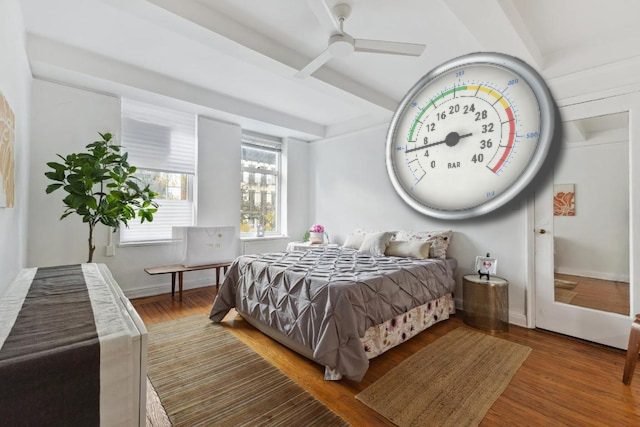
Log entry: 6 bar
